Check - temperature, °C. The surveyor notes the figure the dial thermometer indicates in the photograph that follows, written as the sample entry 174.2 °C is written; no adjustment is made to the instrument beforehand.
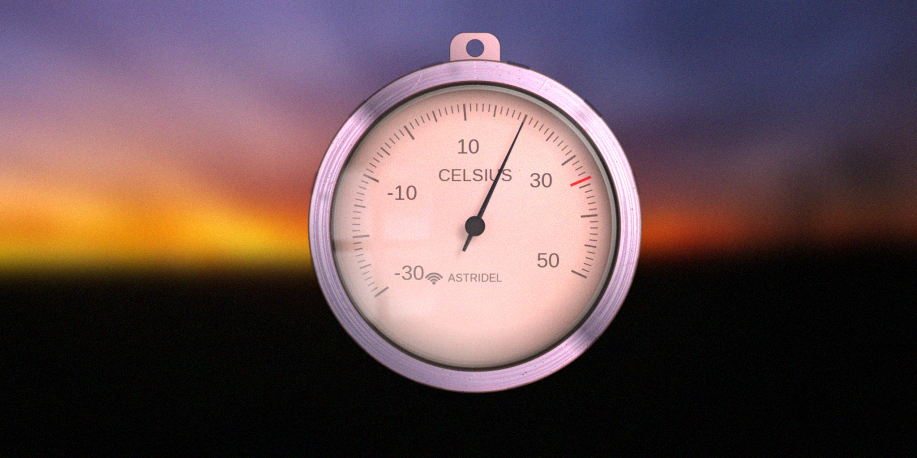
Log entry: 20 °C
